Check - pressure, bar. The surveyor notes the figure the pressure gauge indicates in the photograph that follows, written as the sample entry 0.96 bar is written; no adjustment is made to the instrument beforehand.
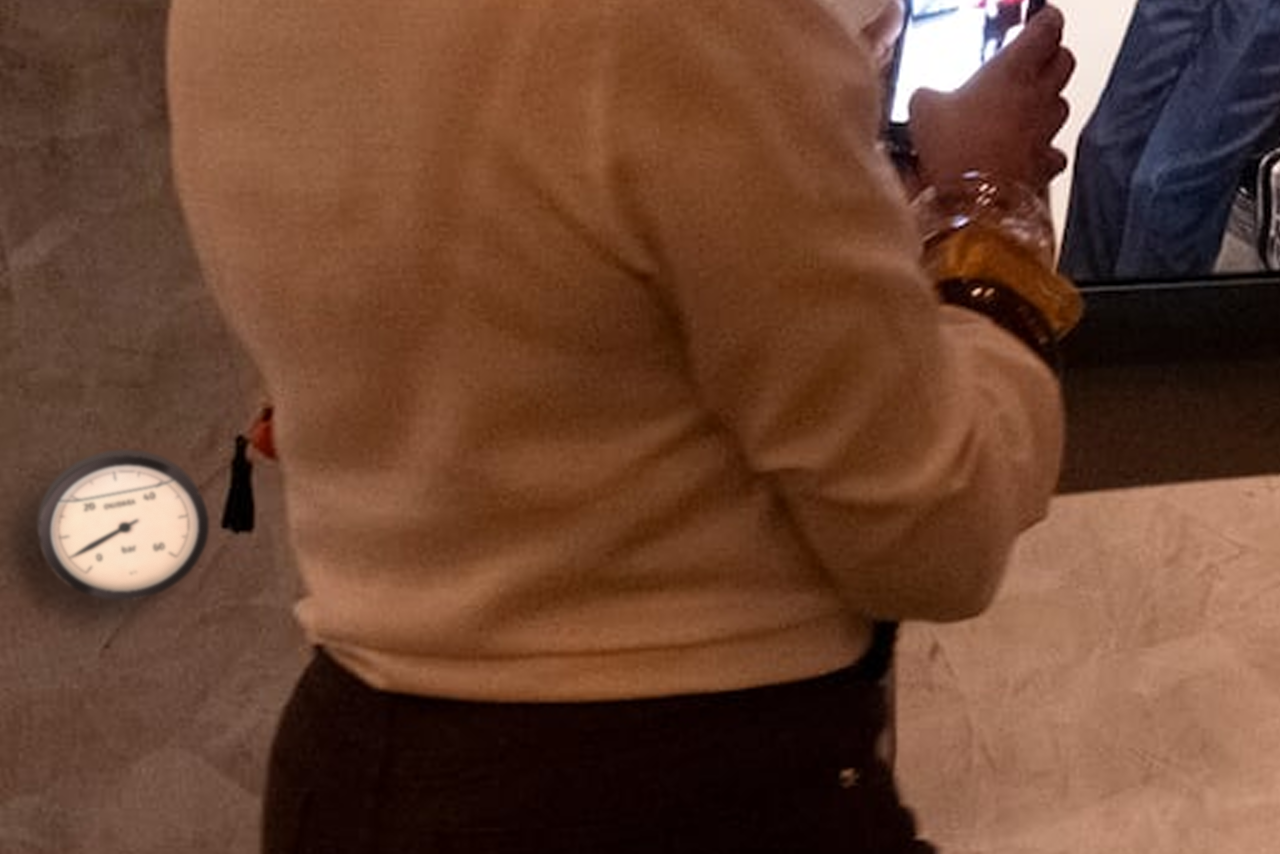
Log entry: 5 bar
